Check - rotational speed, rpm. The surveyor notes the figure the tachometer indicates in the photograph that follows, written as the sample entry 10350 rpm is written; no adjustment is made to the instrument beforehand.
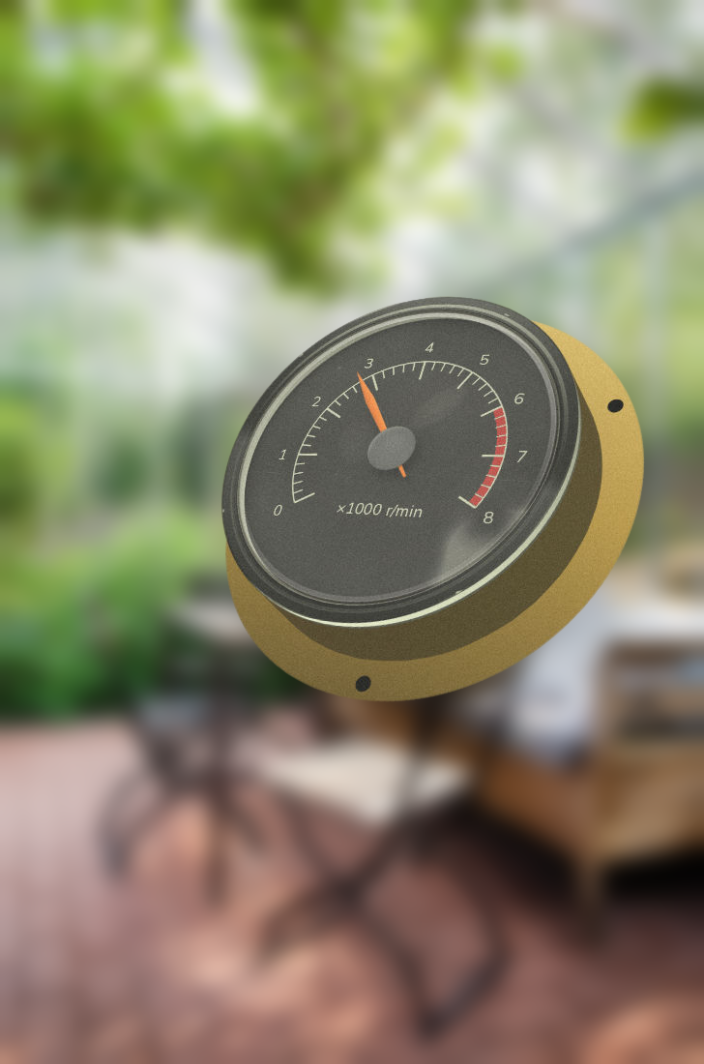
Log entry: 2800 rpm
